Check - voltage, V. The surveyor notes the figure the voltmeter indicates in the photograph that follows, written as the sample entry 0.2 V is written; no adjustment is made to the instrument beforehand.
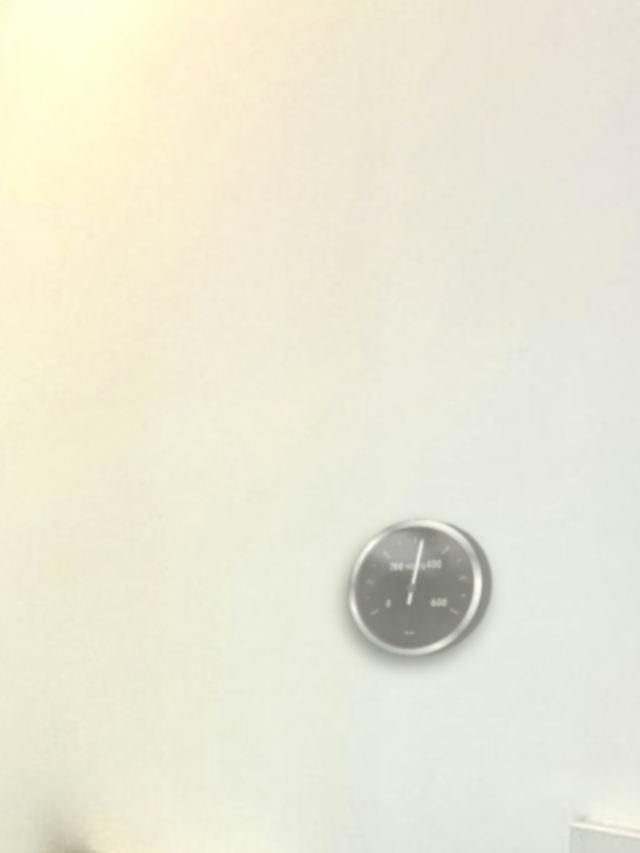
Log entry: 325 V
